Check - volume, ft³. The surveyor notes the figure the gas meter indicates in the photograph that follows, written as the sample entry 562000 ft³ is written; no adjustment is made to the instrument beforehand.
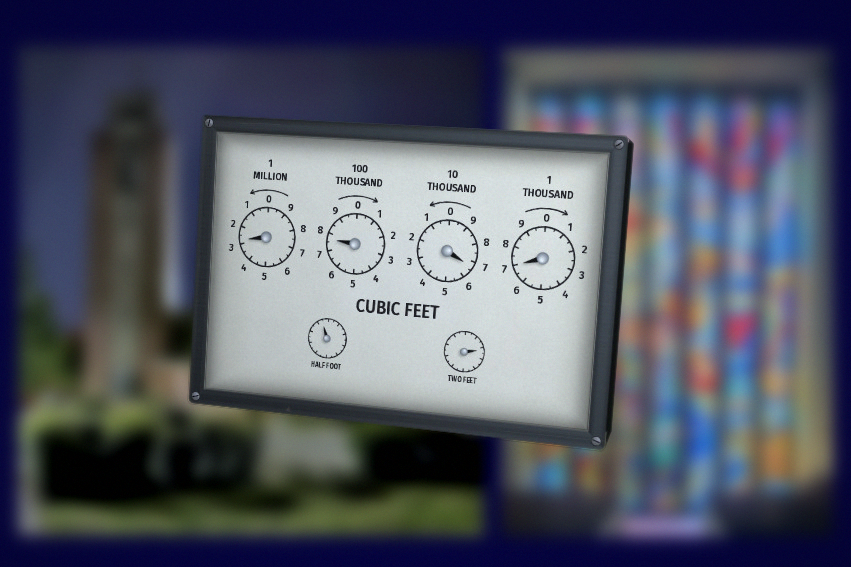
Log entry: 276700 ft³
